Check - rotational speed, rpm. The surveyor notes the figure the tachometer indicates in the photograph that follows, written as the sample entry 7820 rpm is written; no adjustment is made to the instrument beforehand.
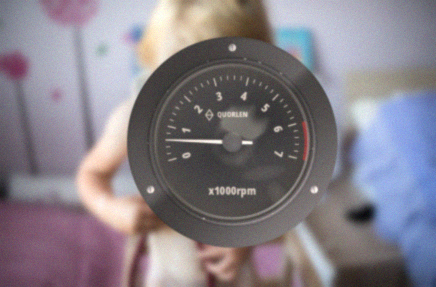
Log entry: 600 rpm
